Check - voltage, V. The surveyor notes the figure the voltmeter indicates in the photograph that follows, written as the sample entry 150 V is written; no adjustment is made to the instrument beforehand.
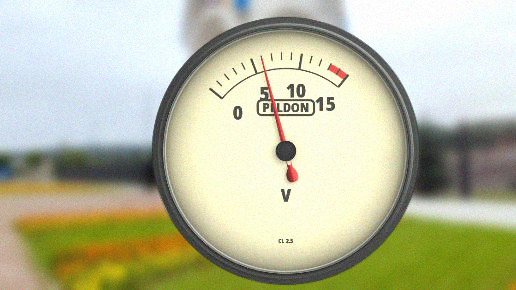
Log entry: 6 V
